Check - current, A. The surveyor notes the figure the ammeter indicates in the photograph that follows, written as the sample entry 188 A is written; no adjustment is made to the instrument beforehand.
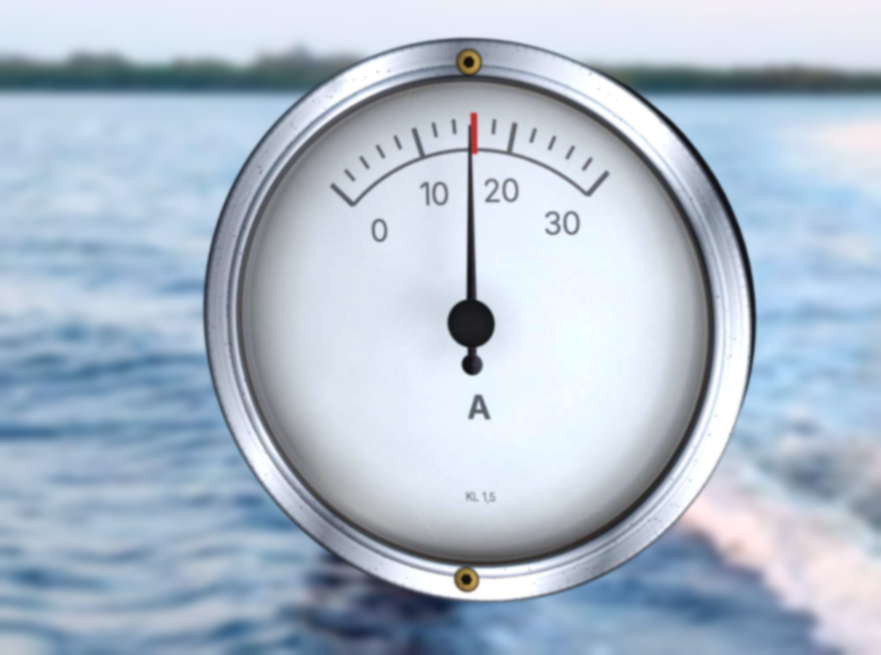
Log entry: 16 A
